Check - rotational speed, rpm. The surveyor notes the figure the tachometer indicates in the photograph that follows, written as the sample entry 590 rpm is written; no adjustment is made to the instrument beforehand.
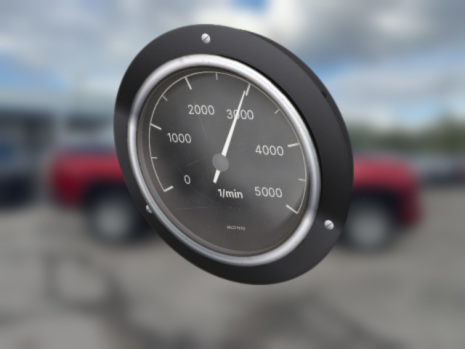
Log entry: 3000 rpm
